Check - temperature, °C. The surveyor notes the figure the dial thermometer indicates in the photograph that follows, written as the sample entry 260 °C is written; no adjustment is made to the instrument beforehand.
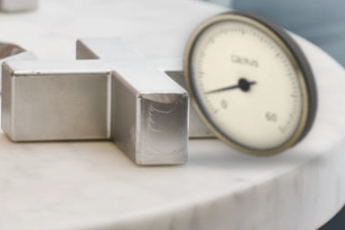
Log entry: 5 °C
